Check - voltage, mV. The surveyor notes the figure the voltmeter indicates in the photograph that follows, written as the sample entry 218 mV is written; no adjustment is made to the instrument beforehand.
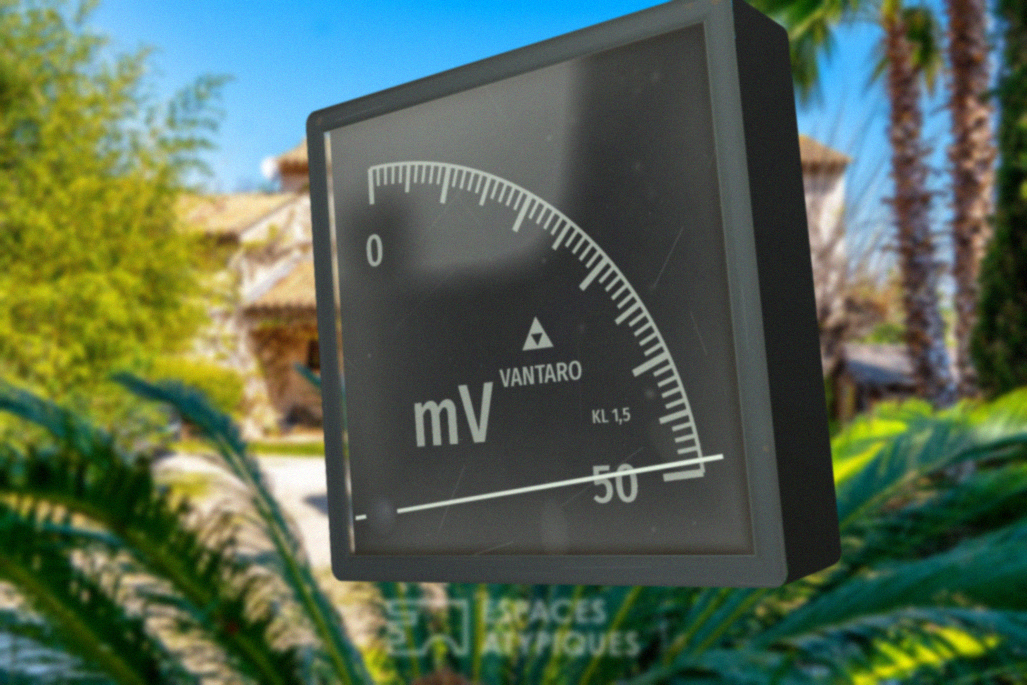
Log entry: 49 mV
